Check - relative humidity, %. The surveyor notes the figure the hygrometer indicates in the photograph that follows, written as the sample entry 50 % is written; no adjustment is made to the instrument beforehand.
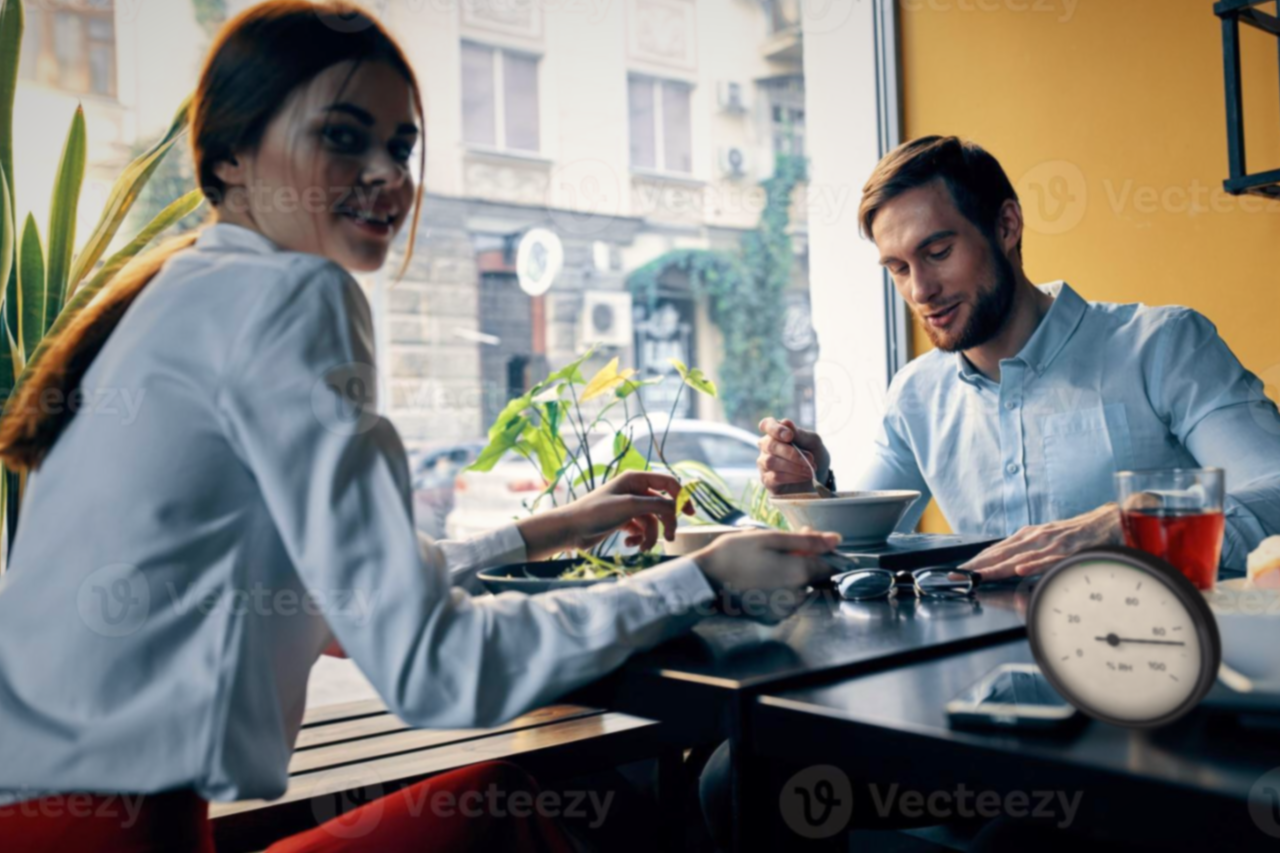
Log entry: 85 %
